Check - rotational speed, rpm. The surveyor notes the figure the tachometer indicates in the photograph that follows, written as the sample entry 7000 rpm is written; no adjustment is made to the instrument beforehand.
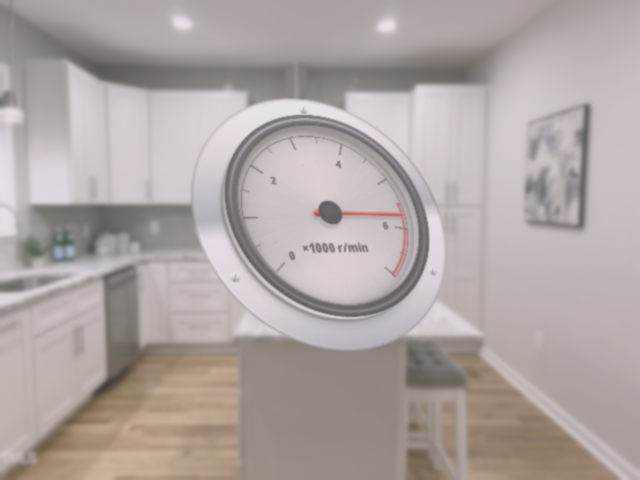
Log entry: 5750 rpm
